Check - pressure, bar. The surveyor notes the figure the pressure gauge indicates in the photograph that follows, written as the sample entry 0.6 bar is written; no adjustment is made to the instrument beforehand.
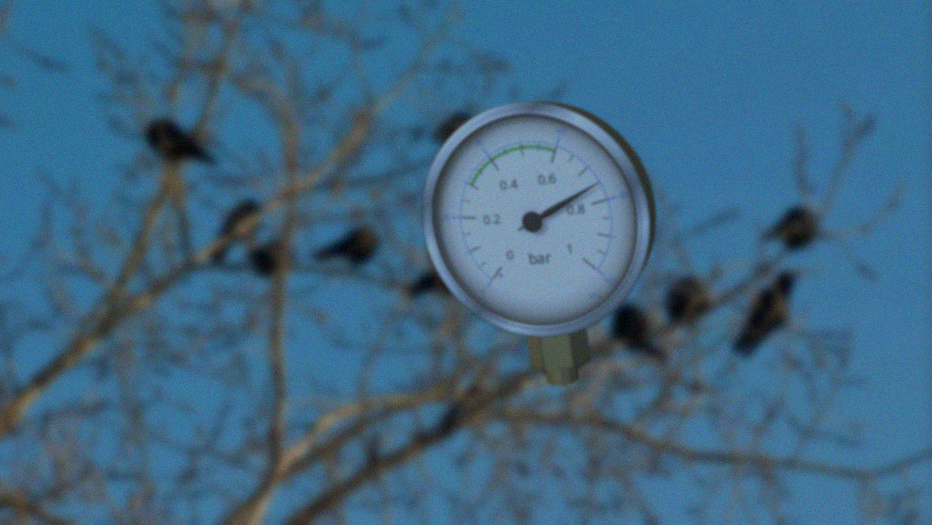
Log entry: 0.75 bar
